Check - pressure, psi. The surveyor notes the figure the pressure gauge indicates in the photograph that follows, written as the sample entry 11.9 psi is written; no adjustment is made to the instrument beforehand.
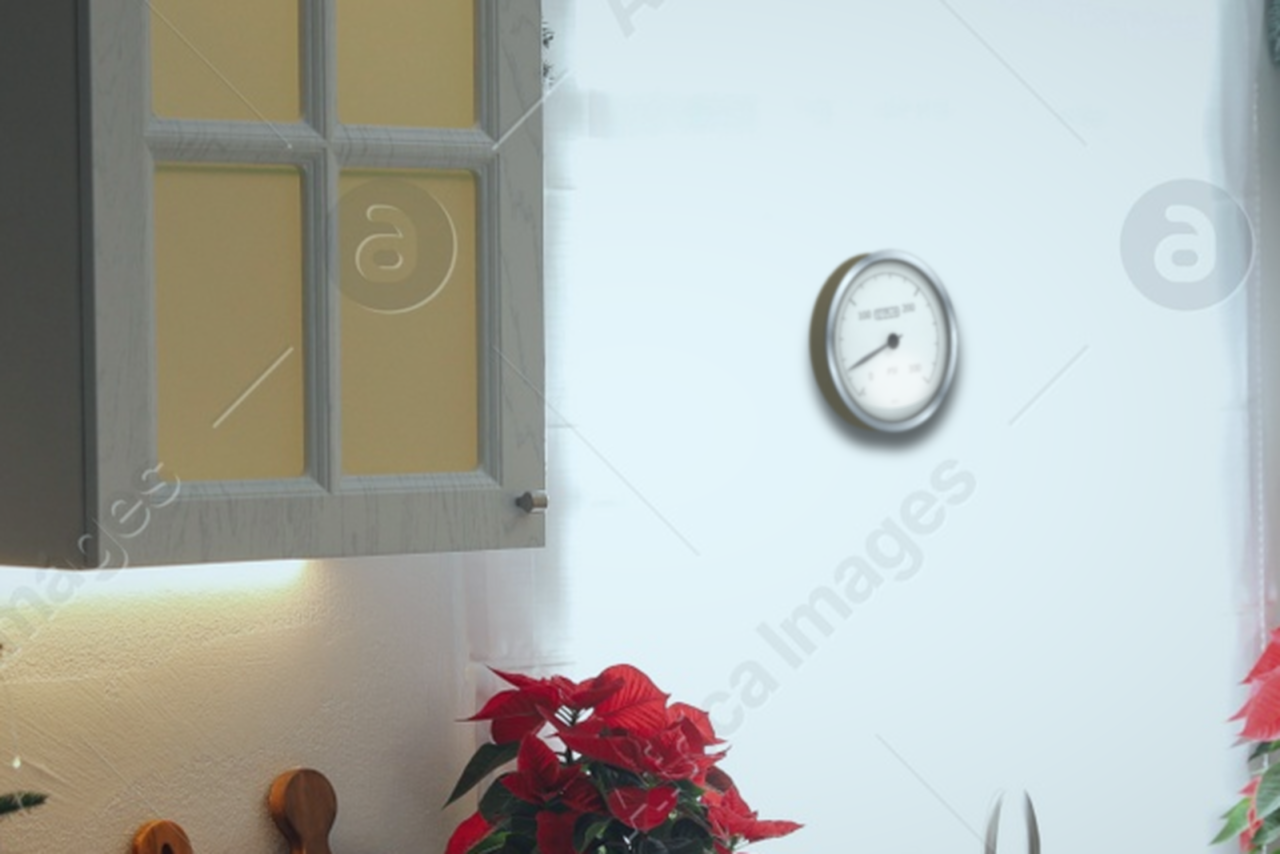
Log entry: 30 psi
